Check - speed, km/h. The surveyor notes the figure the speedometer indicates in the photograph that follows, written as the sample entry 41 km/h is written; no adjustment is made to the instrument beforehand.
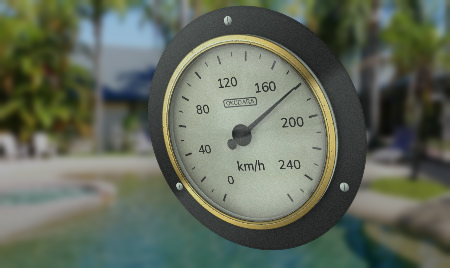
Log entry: 180 km/h
